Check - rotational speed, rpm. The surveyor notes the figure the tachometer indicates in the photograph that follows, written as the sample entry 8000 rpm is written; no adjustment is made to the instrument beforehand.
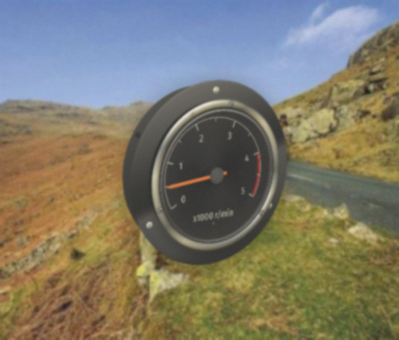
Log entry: 500 rpm
